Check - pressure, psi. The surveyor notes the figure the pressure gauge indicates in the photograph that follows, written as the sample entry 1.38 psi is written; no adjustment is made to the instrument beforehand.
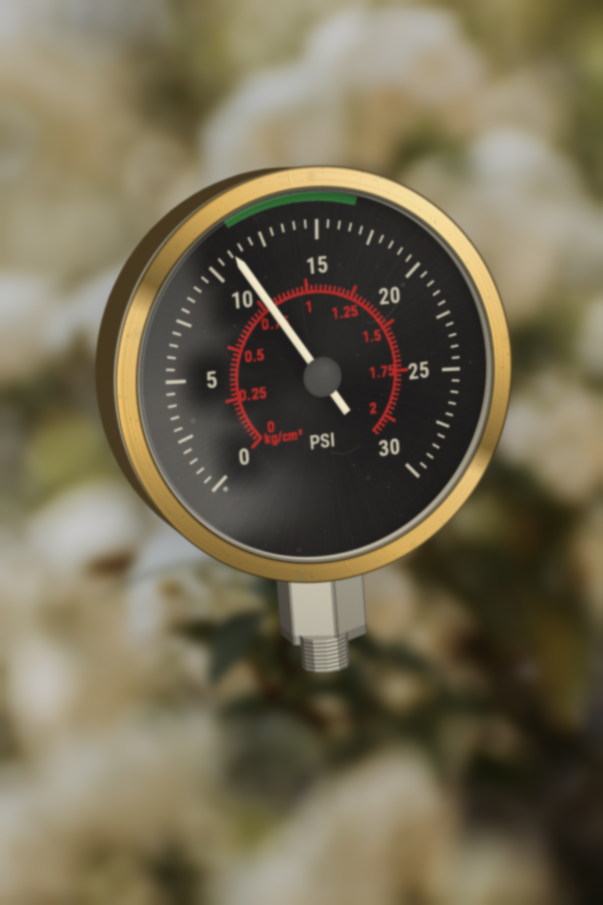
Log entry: 11 psi
